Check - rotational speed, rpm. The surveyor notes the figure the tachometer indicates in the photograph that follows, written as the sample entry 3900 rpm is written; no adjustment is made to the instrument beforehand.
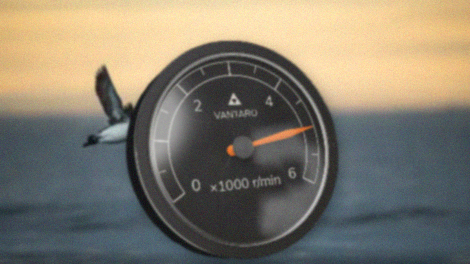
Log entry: 5000 rpm
